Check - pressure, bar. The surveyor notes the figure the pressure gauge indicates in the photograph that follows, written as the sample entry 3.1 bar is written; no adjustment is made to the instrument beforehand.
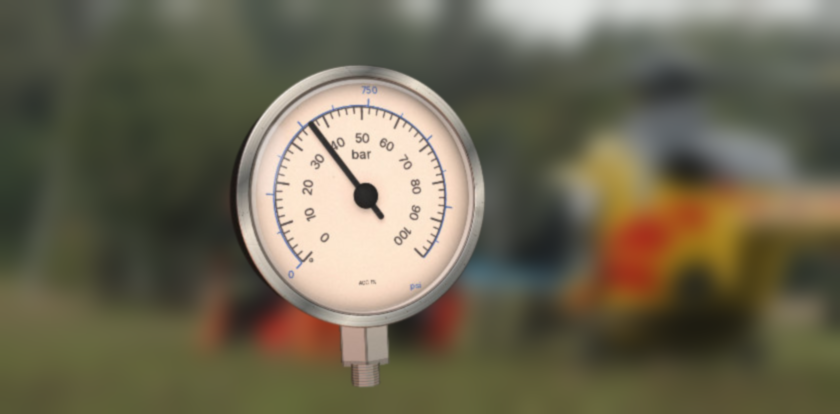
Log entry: 36 bar
